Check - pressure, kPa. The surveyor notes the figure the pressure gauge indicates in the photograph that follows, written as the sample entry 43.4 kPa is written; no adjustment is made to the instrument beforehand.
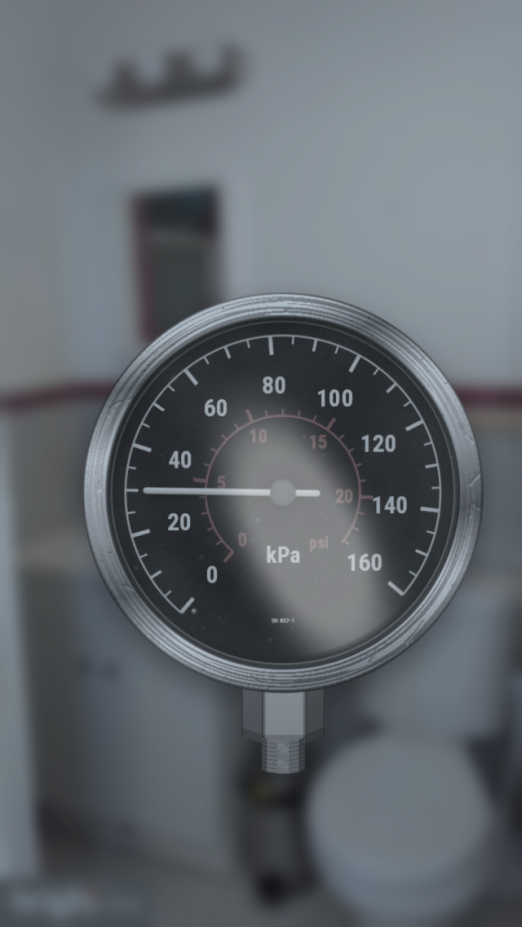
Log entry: 30 kPa
